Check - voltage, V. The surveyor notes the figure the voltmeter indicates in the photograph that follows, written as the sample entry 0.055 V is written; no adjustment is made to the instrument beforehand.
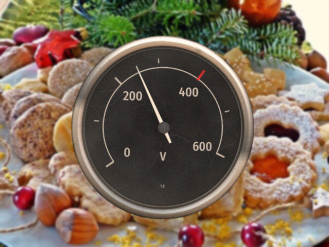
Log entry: 250 V
